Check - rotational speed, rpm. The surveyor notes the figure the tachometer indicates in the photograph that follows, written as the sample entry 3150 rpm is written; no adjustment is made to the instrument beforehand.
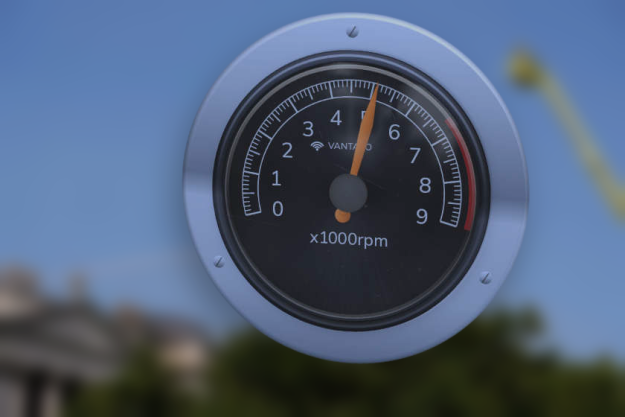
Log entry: 5100 rpm
